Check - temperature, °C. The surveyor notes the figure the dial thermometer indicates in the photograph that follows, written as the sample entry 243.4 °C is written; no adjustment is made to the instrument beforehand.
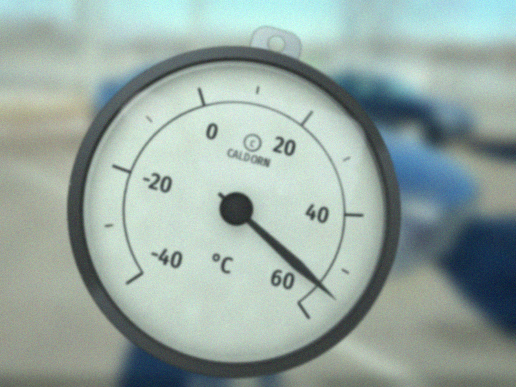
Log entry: 55 °C
